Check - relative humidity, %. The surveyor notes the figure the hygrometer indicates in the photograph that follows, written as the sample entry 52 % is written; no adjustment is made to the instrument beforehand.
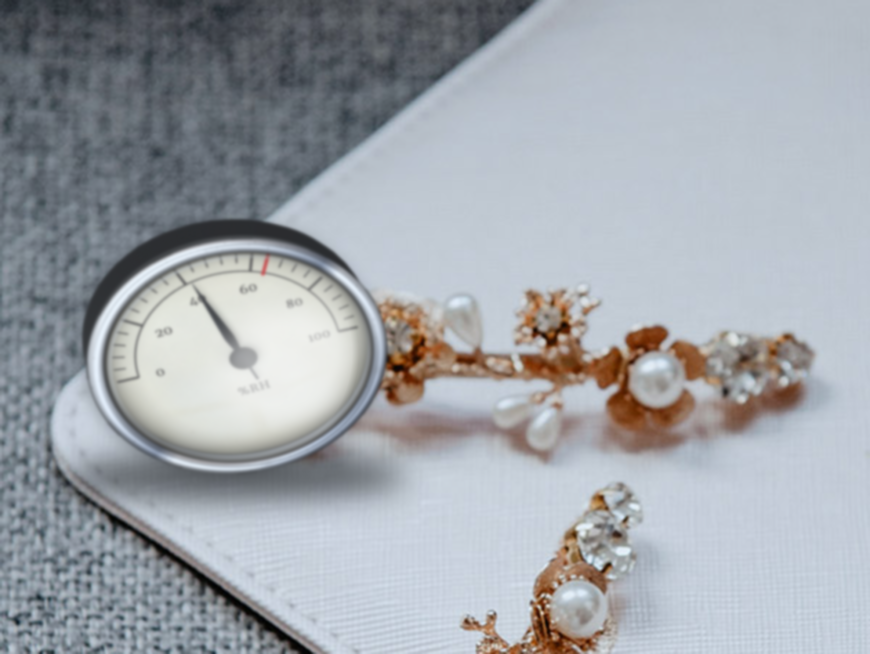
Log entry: 42 %
